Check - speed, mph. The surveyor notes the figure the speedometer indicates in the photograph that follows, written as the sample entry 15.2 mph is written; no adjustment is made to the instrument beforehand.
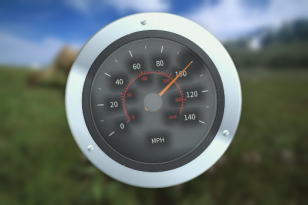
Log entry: 100 mph
